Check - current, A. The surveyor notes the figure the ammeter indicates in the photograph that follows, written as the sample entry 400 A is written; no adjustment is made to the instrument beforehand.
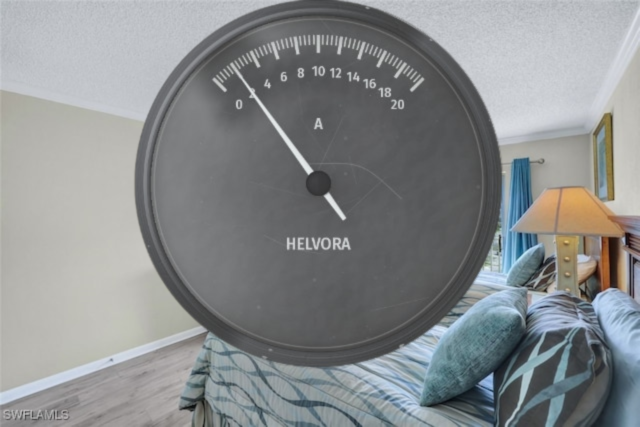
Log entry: 2 A
